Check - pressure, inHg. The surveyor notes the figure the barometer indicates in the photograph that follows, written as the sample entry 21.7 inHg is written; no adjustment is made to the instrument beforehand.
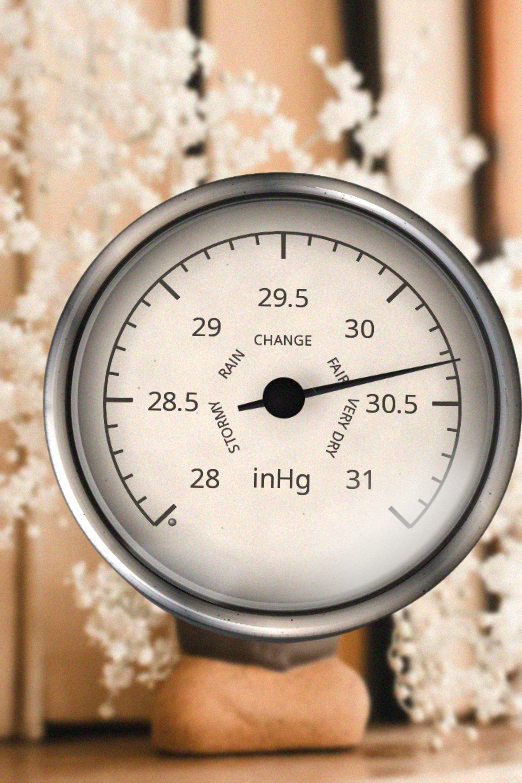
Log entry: 30.35 inHg
